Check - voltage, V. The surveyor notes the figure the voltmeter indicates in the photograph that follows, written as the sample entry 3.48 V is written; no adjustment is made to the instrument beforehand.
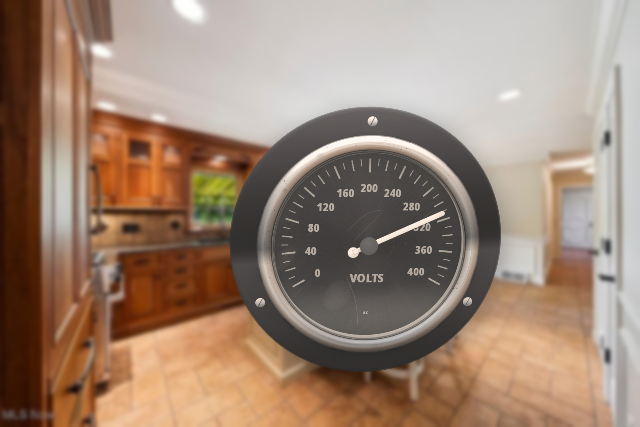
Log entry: 310 V
